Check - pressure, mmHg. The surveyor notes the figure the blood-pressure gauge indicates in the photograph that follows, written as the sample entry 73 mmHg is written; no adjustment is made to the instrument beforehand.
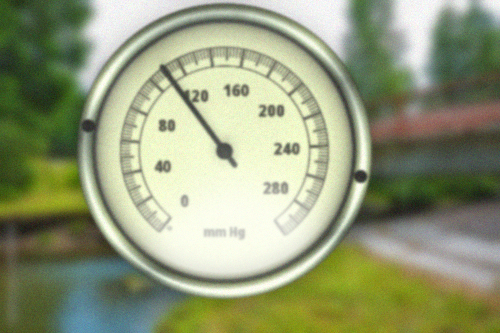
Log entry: 110 mmHg
